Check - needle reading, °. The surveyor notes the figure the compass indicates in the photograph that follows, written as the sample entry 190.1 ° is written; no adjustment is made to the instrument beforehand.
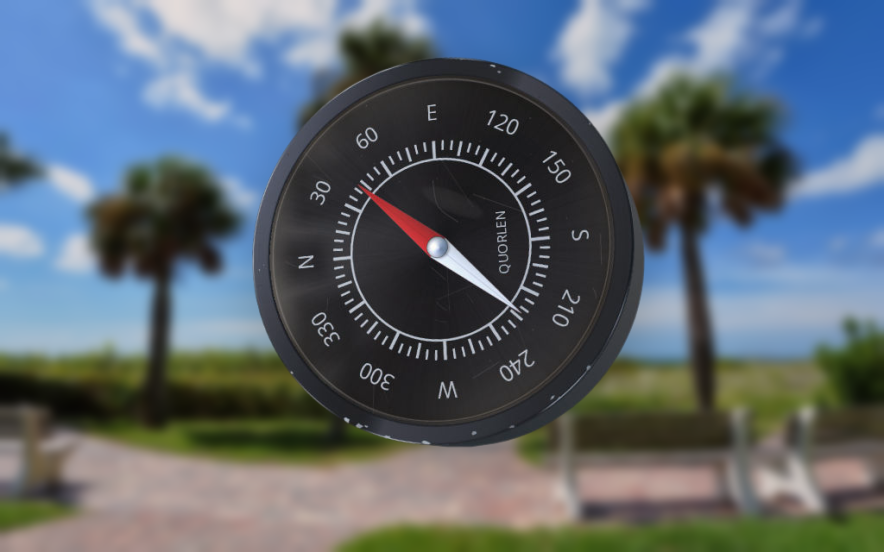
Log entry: 42.5 °
